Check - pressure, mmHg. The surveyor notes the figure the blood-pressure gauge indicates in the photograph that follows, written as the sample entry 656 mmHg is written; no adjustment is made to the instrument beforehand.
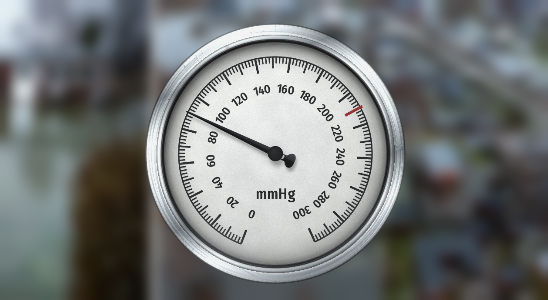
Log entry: 90 mmHg
